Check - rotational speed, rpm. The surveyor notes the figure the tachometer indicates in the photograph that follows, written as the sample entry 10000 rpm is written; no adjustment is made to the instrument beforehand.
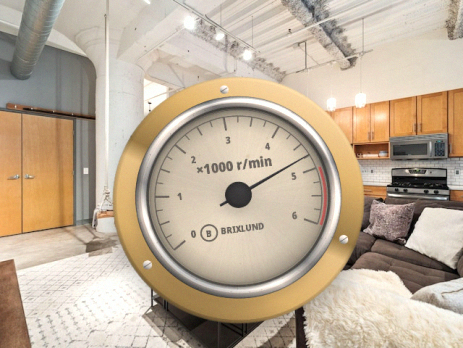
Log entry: 4750 rpm
